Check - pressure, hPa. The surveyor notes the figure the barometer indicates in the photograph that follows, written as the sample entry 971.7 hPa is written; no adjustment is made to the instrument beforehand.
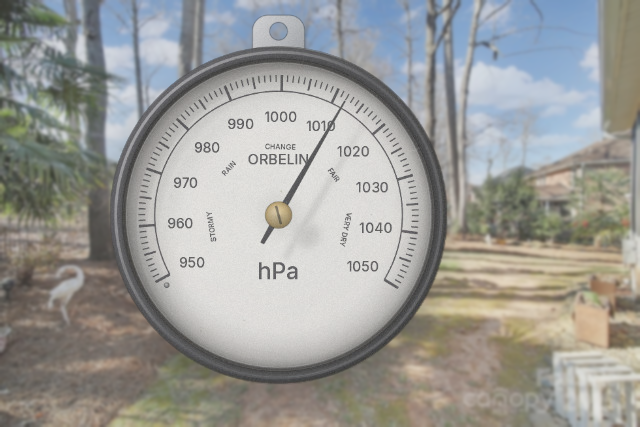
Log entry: 1012 hPa
